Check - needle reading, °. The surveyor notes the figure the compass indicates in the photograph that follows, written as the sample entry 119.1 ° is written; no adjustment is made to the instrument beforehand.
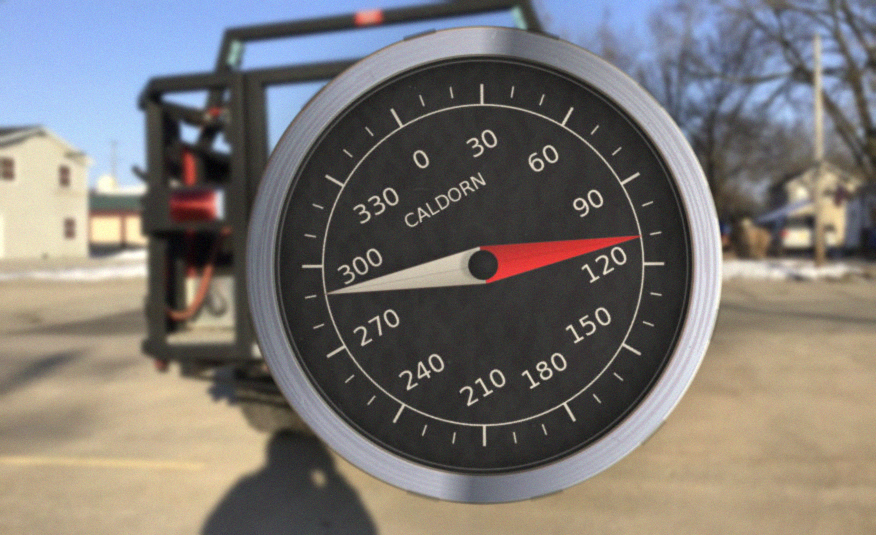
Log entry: 110 °
